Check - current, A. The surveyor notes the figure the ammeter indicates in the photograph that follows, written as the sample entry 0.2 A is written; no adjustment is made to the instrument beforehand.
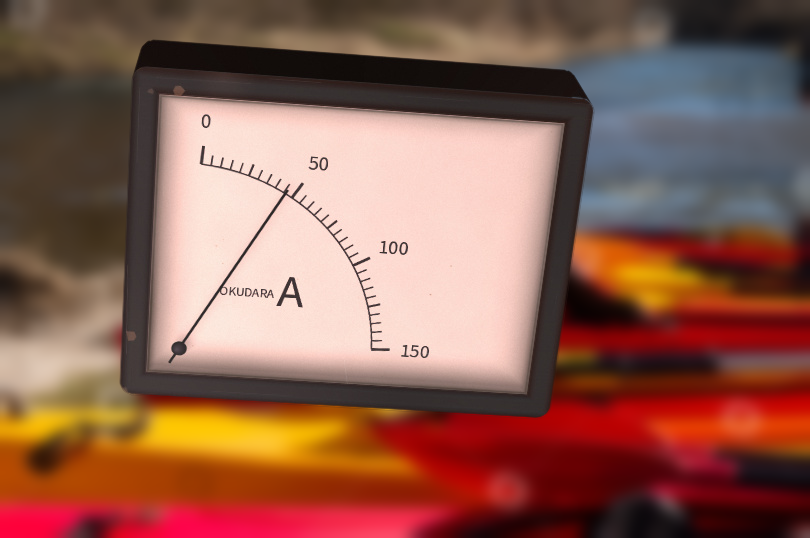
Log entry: 45 A
